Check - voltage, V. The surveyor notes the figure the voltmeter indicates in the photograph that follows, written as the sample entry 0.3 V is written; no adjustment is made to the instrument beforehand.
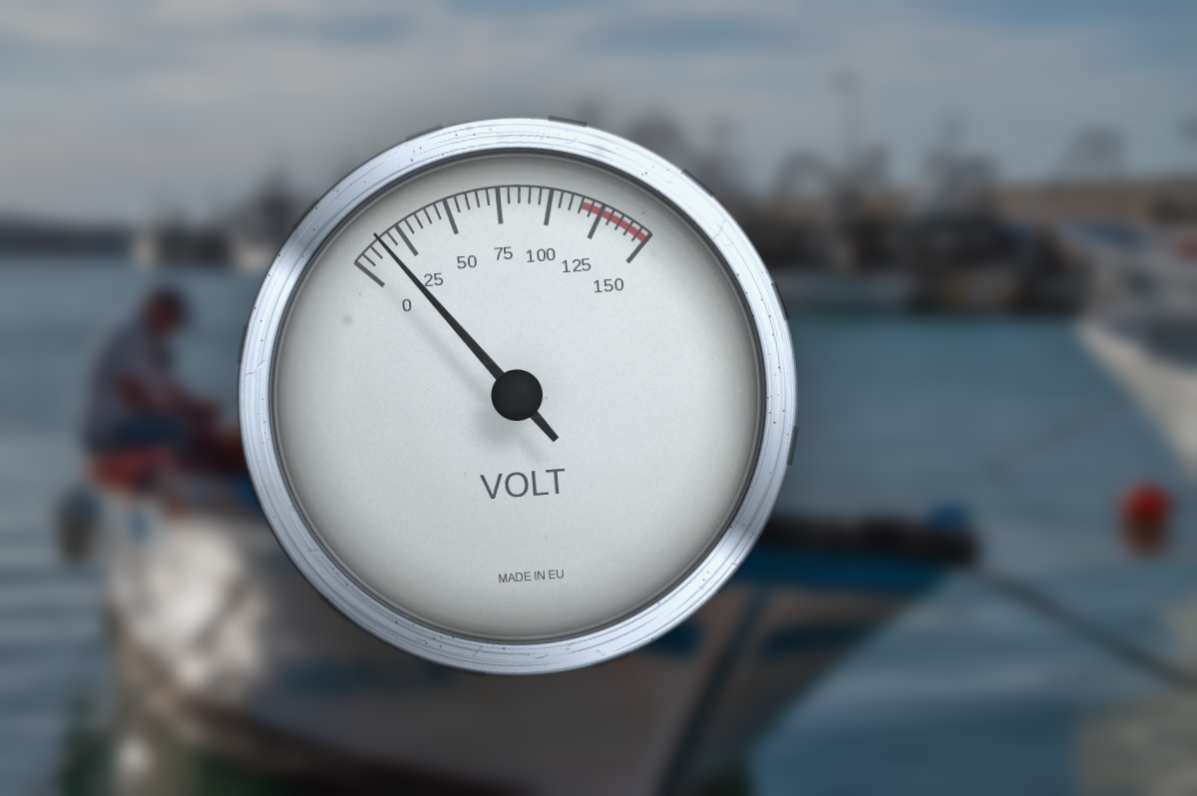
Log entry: 15 V
